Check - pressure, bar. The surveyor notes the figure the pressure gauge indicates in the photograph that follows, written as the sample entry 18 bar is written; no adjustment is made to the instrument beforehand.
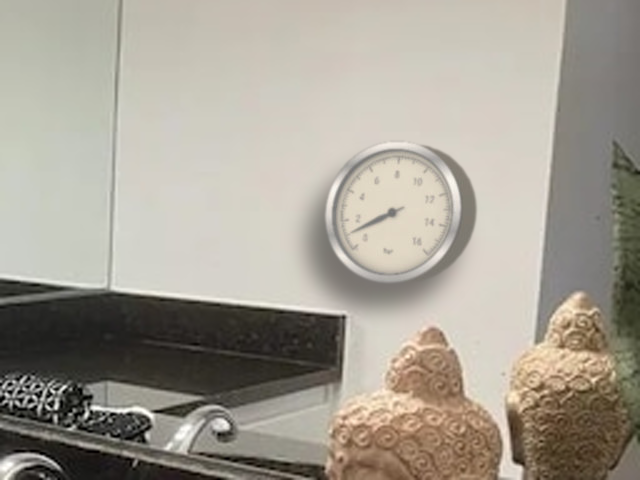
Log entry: 1 bar
